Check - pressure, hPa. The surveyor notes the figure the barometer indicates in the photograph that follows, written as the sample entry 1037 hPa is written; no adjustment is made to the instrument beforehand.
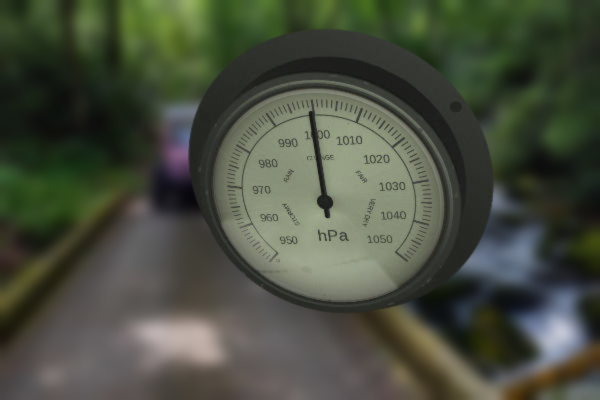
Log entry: 1000 hPa
